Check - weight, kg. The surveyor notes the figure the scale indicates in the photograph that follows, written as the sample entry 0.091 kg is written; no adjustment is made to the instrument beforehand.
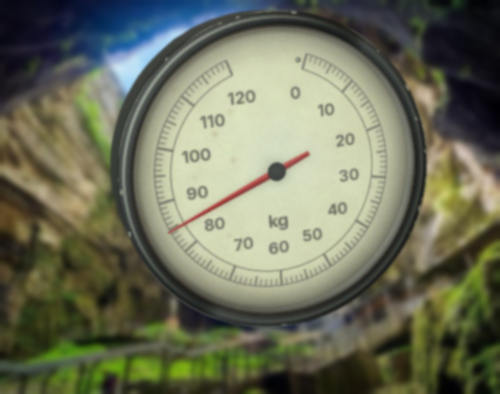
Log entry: 85 kg
